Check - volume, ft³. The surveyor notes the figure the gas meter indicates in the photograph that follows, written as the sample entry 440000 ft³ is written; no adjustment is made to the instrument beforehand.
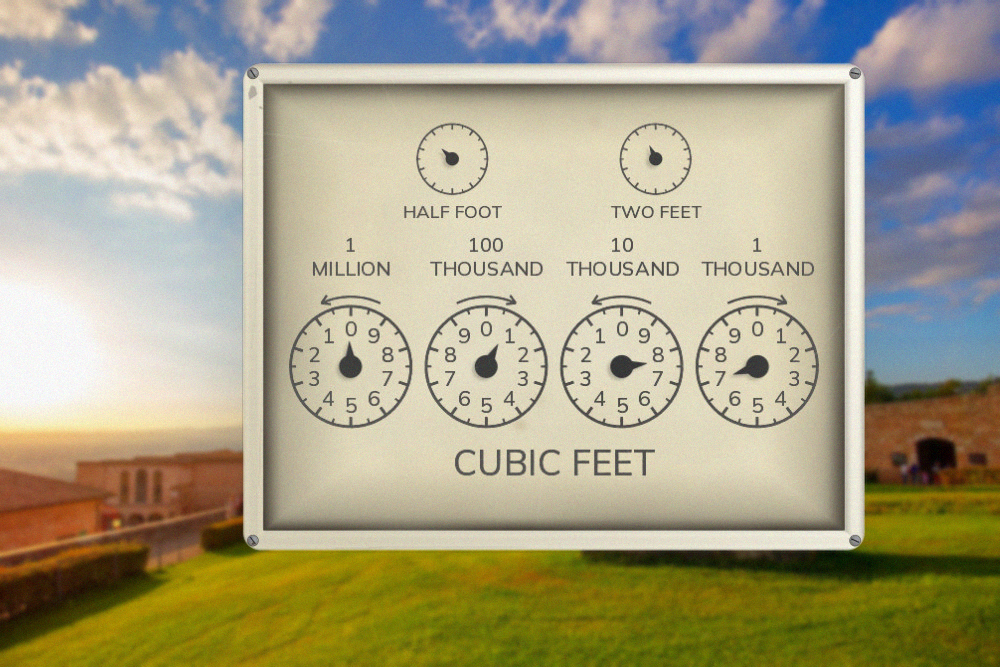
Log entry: 7700 ft³
